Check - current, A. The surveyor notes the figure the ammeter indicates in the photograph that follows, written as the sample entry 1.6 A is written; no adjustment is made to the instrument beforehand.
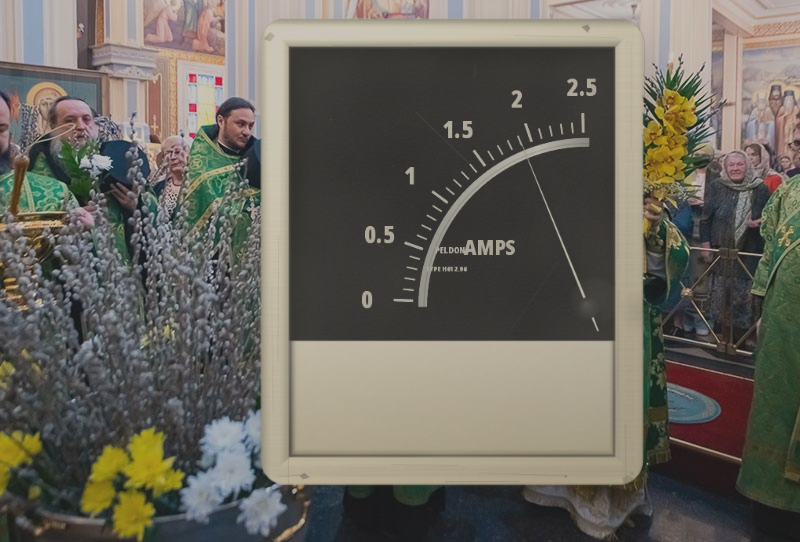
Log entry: 1.9 A
